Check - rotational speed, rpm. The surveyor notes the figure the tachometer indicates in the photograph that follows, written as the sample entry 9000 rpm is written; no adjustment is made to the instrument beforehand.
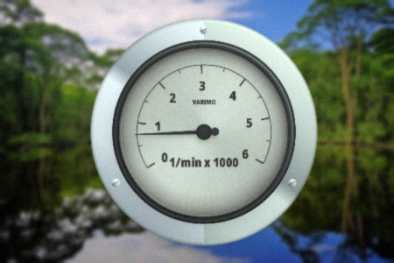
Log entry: 750 rpm
